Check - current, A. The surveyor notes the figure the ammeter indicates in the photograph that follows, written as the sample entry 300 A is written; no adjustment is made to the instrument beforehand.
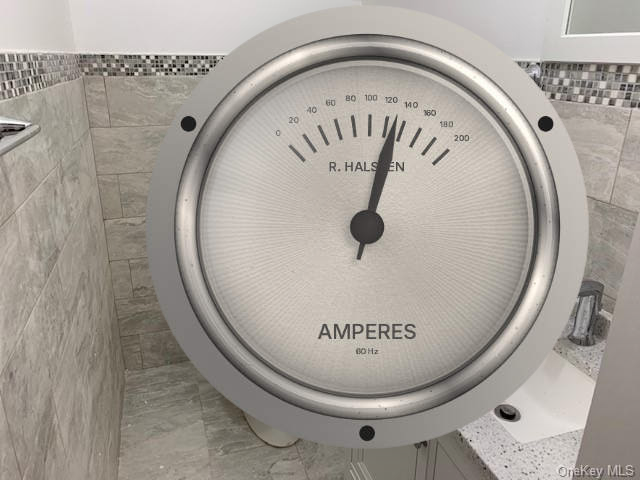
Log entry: 130 A
